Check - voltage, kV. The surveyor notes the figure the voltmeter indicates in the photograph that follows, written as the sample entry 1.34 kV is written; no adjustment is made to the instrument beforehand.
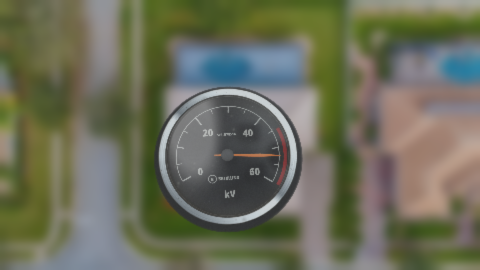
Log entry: 52.5 kV
